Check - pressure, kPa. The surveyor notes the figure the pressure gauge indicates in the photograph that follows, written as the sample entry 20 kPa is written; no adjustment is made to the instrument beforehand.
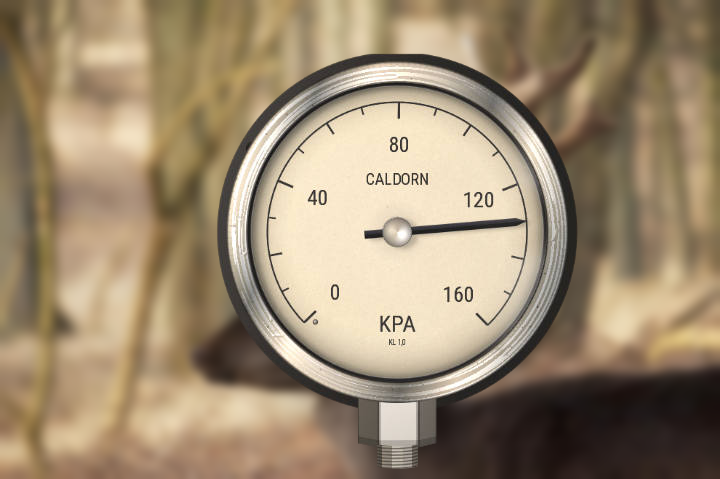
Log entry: 130 kPa
